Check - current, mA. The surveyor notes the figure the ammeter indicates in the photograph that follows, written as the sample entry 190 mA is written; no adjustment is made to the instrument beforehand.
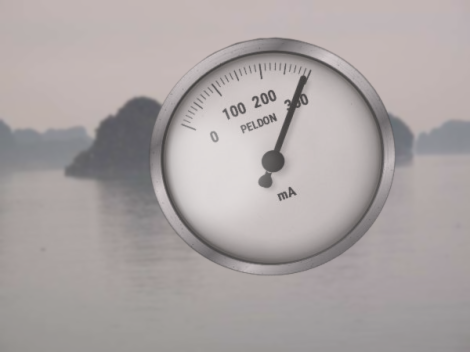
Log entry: 290 mA
